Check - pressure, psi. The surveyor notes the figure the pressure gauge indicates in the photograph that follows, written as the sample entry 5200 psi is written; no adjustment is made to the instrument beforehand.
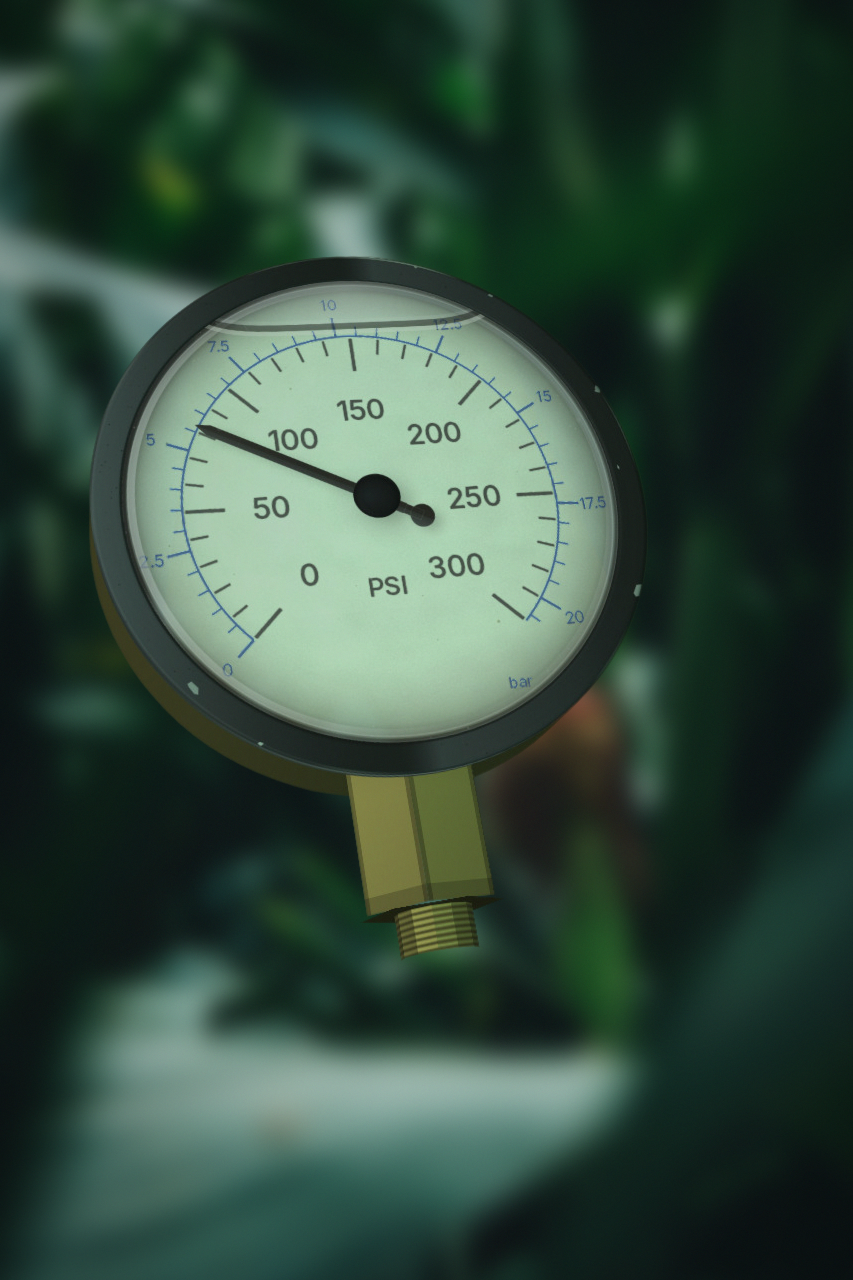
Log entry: 80 psi
